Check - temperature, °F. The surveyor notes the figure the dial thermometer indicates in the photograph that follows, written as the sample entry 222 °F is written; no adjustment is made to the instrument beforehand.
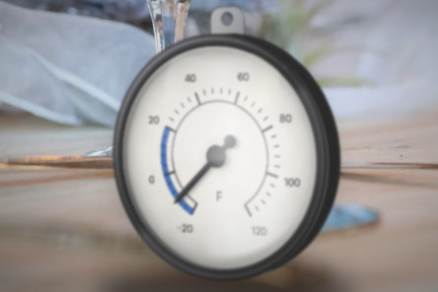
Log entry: -12 °F
